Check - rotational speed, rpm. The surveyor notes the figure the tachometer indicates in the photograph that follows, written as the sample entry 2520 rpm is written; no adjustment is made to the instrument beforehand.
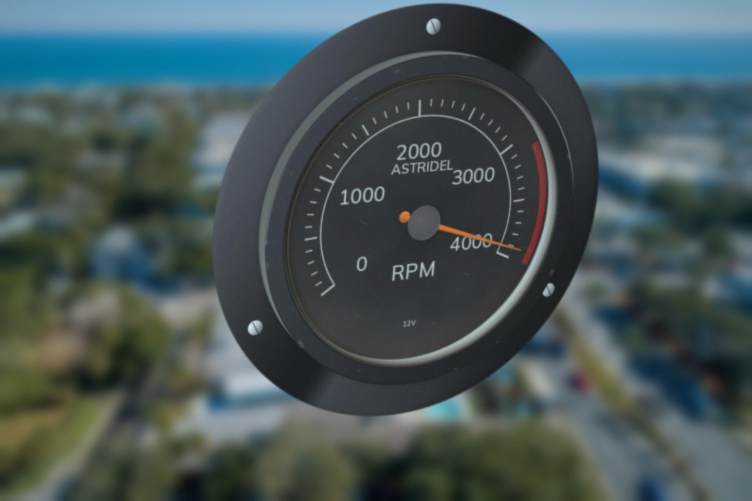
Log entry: 3900 rpm
